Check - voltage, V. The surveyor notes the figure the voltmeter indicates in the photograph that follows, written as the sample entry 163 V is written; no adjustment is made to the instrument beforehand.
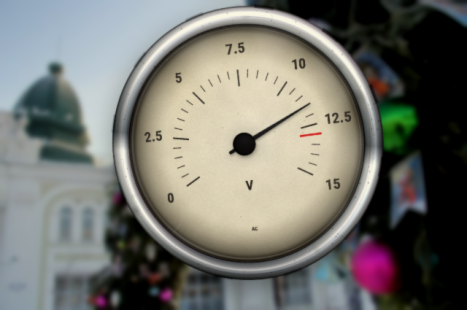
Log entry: 11.5 V
